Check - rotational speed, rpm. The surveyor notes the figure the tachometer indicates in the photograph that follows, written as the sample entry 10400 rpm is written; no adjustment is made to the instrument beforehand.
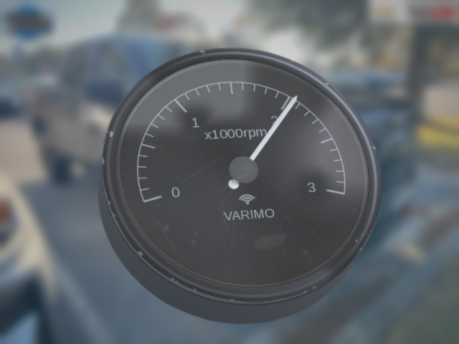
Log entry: 2050 rpm
